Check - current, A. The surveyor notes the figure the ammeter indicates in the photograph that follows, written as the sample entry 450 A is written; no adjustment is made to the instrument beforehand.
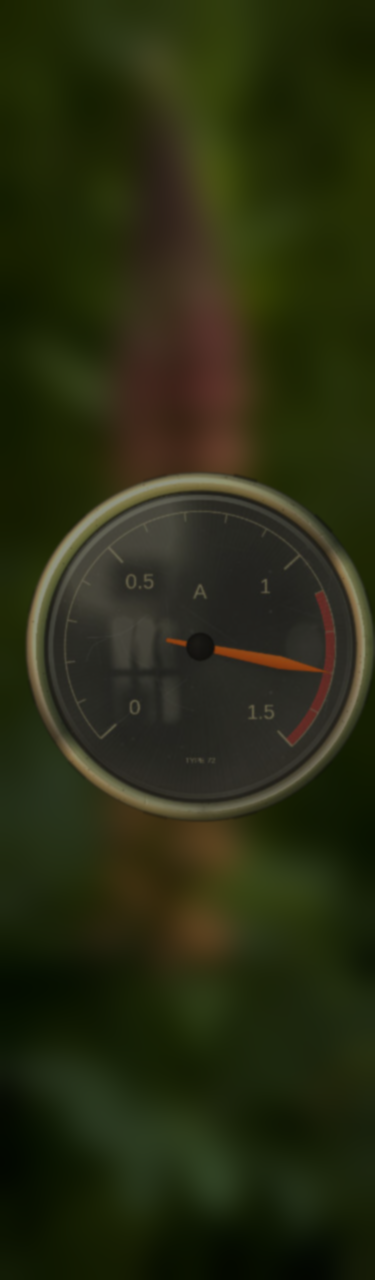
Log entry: 1.3 A
